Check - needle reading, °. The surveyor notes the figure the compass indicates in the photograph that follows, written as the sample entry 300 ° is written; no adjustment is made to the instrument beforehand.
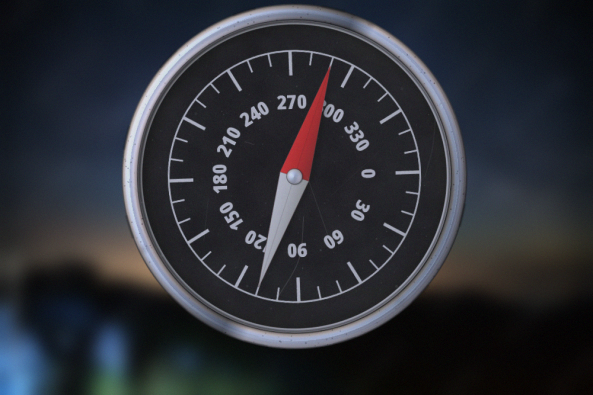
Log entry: 290 °
